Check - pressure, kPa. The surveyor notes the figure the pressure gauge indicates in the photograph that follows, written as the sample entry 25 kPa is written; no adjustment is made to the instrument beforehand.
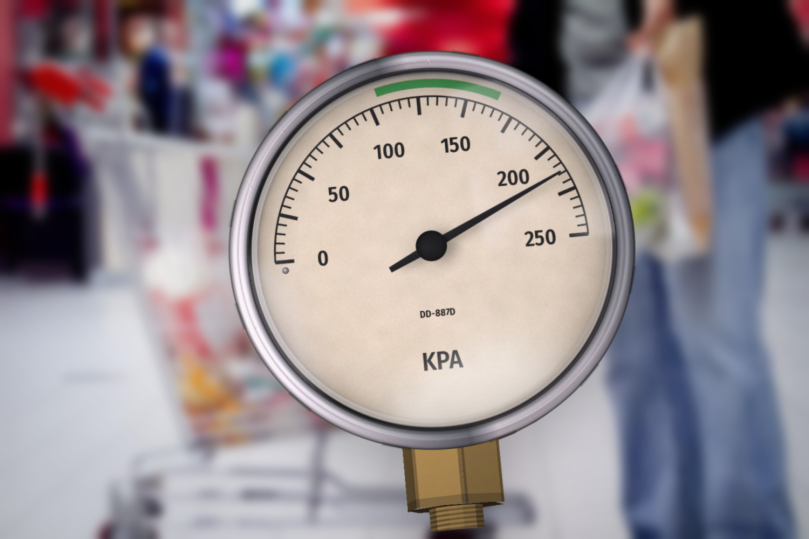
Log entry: 215 kPa
